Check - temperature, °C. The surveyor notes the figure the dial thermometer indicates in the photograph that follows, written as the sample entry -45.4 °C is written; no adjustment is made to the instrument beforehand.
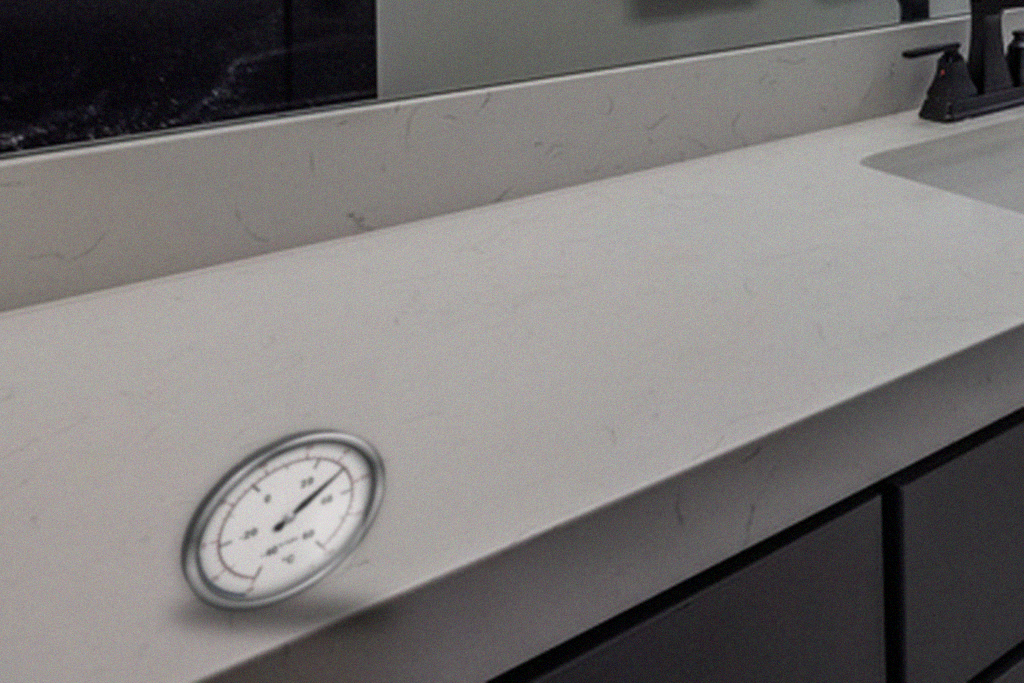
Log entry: 30 °C
